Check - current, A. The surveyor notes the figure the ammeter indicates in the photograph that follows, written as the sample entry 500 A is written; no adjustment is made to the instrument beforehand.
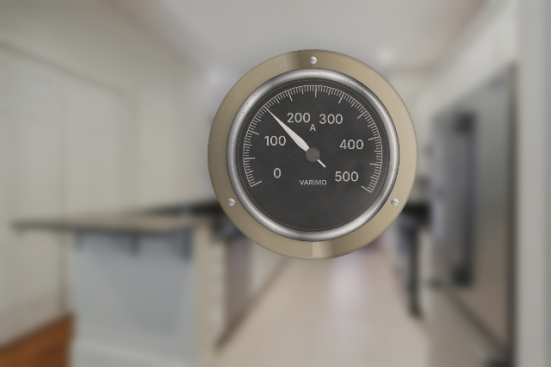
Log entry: 150 A
